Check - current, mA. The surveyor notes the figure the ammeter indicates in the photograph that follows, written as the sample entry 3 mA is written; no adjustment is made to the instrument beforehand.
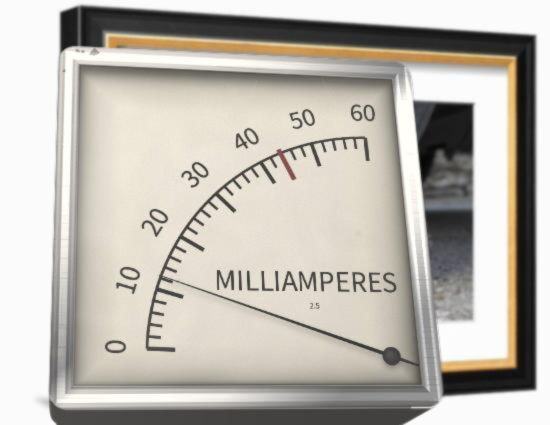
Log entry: 12 mA
